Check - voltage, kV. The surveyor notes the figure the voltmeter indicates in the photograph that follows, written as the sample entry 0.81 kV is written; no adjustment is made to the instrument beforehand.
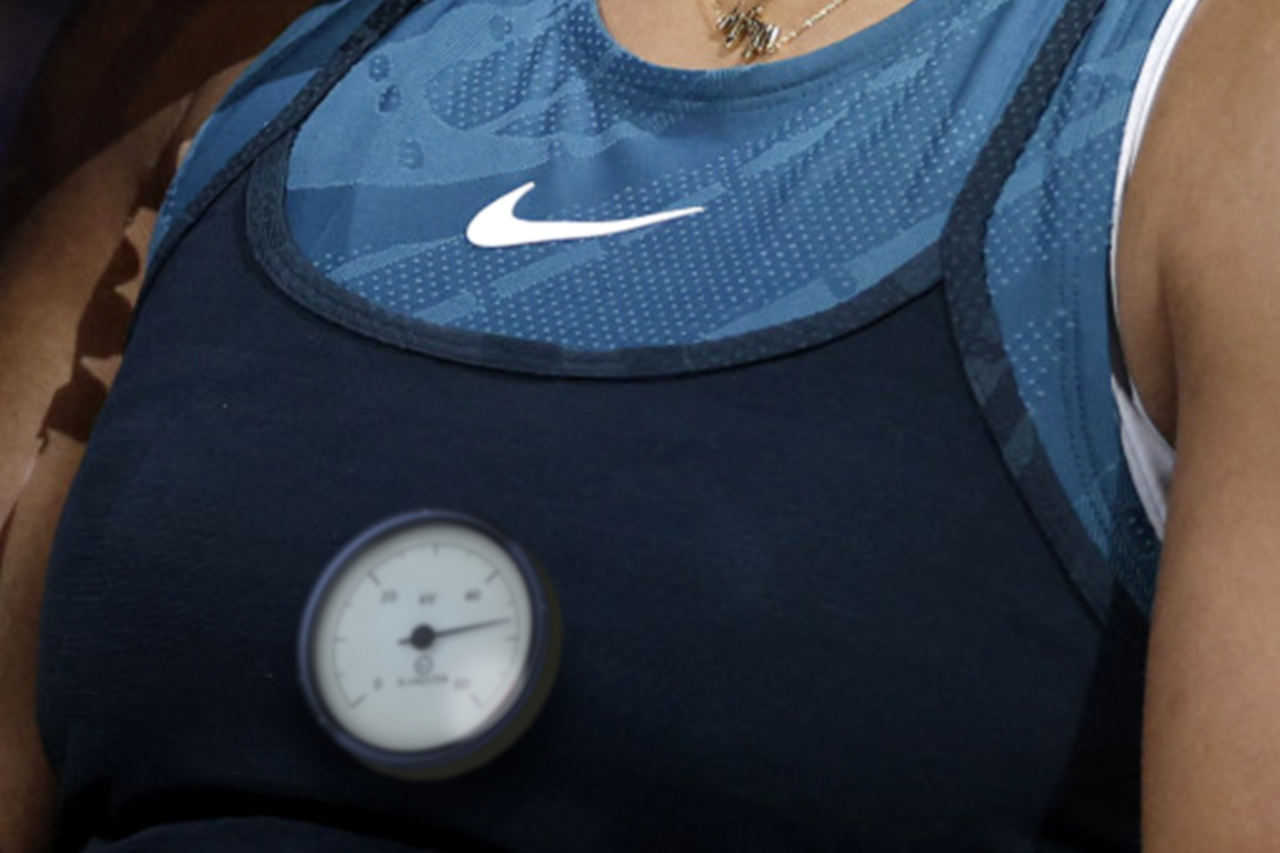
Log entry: 47.5 kV
